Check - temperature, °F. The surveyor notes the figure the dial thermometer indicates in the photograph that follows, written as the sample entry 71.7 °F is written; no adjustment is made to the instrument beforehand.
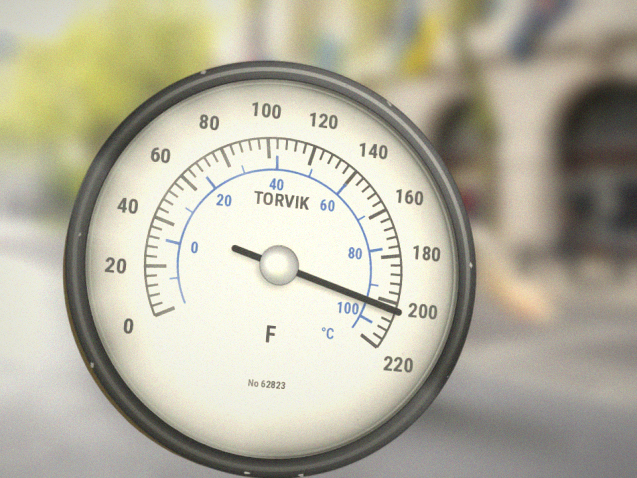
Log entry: 204 °F
